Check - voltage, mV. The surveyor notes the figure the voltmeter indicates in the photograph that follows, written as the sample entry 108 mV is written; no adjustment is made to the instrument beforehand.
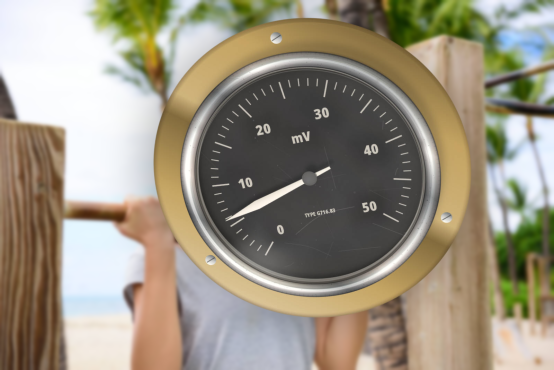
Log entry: 6 mV
